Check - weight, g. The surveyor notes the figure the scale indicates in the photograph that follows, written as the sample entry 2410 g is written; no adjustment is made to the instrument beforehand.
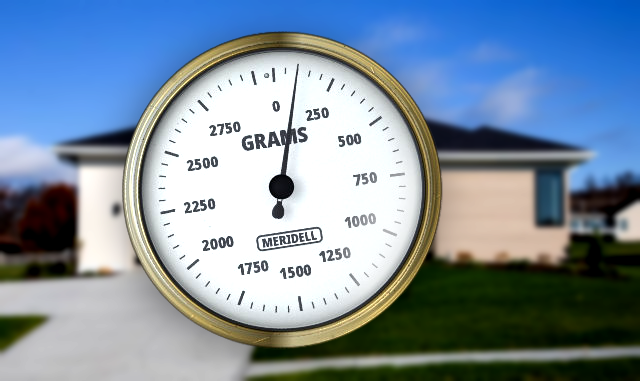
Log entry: 100 g
